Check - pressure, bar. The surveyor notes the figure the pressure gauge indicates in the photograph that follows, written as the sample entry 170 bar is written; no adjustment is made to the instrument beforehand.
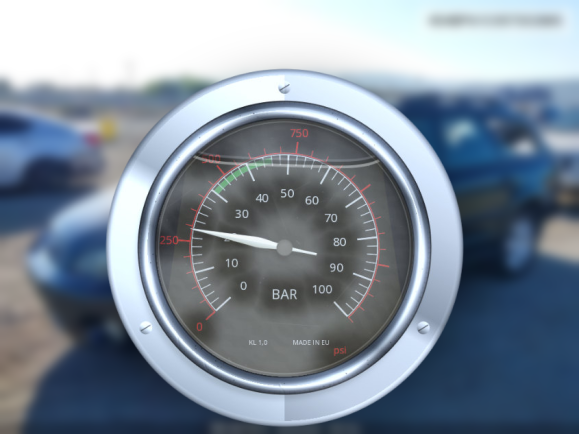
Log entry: 20 bar
